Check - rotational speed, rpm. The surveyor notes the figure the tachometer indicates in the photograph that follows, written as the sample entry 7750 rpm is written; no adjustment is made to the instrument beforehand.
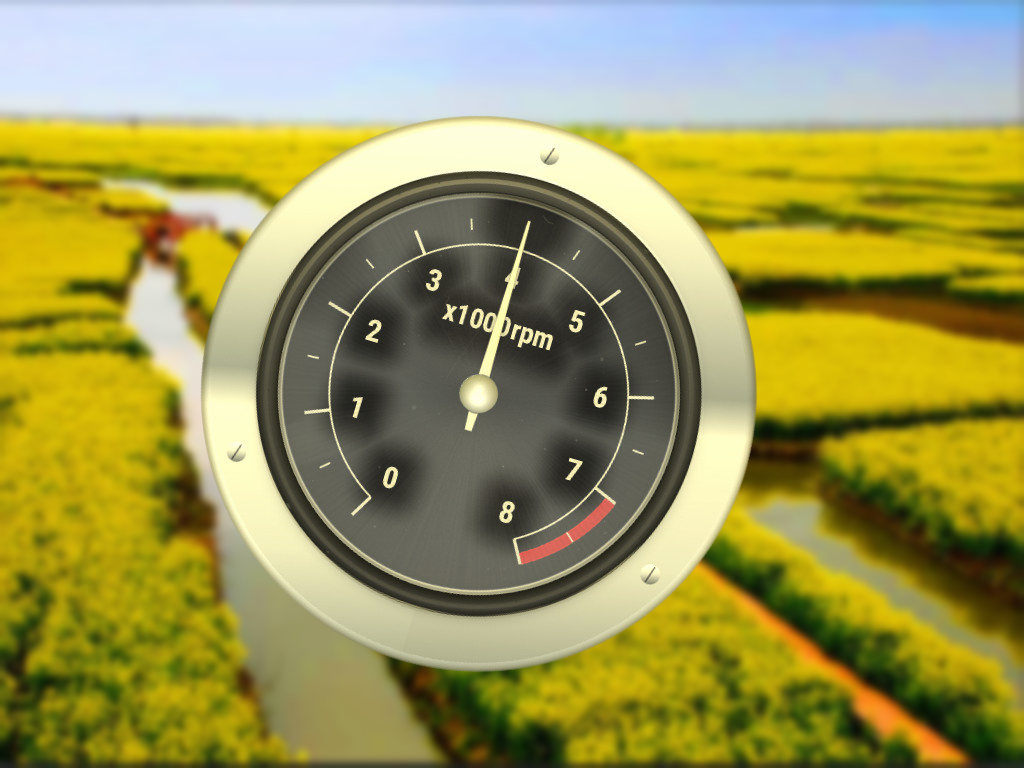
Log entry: 4000 rpm
